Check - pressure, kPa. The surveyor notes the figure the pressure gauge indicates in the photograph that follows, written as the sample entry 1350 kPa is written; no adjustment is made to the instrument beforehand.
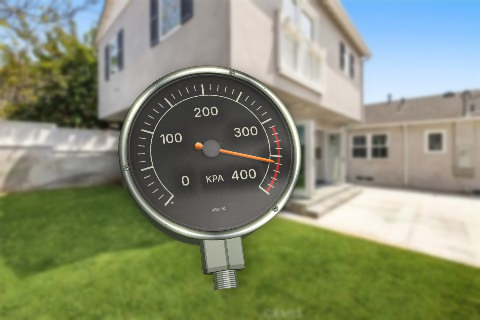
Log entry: 360 kPa
